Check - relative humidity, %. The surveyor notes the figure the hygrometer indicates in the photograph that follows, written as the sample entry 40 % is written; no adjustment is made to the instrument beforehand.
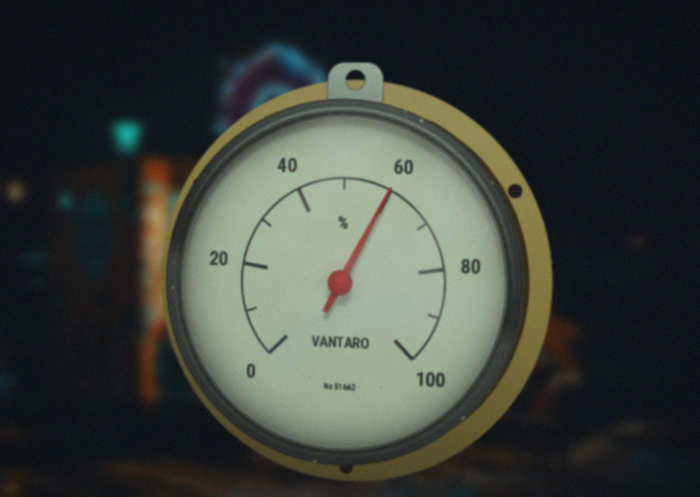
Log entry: 60 %
